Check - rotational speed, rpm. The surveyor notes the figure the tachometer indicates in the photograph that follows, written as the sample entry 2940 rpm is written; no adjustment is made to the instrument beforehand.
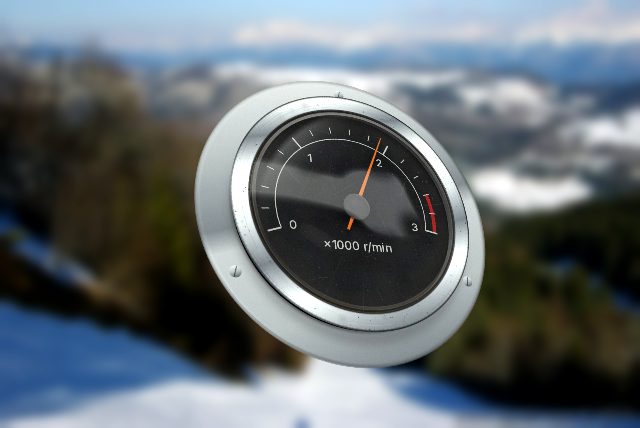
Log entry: 1900 rpm
